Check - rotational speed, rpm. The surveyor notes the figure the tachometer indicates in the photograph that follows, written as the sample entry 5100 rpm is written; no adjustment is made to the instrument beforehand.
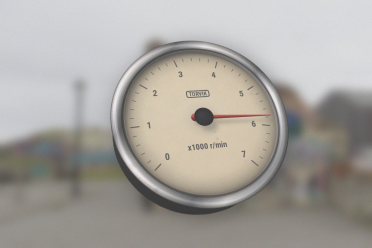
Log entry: 5800 rpm
